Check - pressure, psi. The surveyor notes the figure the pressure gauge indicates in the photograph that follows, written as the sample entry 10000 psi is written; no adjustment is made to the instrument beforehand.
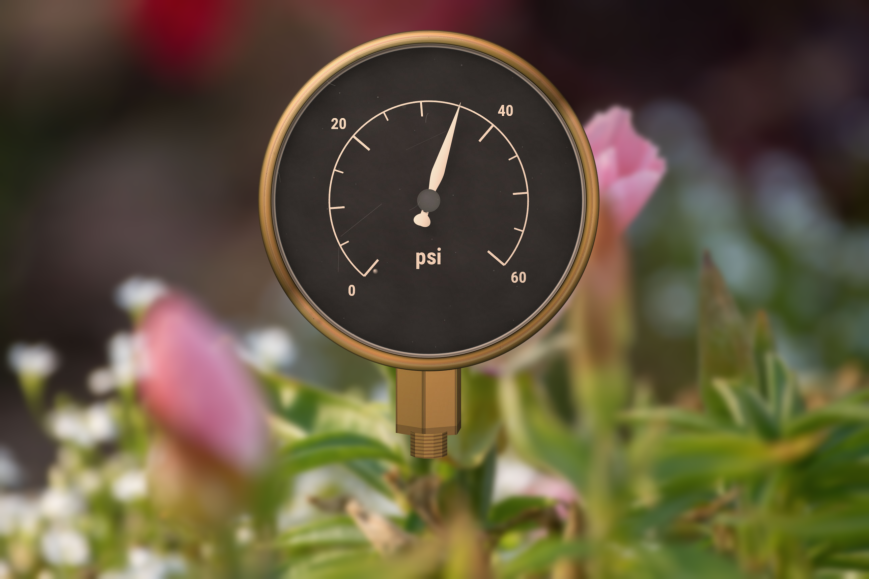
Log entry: 35 psi
